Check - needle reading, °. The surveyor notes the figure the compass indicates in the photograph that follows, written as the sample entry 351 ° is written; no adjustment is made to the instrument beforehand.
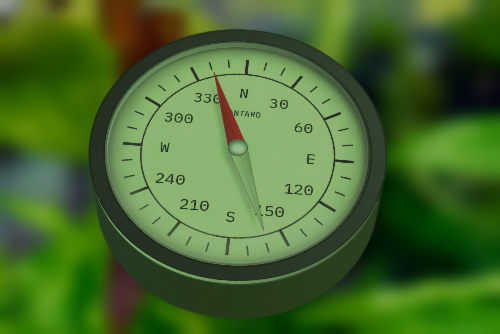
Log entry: 340 °
